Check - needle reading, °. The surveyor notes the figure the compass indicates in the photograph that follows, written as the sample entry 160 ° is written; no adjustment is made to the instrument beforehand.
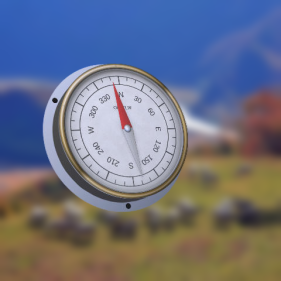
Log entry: 350 °
